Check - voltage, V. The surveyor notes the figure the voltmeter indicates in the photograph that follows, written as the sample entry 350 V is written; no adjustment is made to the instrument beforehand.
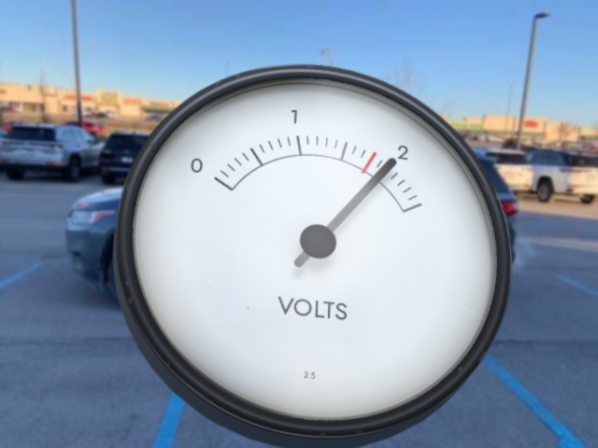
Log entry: 2 V
